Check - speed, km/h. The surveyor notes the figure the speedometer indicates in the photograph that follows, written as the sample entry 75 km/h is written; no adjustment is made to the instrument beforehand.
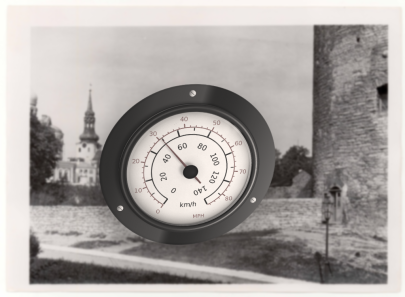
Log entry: 50 km/h
